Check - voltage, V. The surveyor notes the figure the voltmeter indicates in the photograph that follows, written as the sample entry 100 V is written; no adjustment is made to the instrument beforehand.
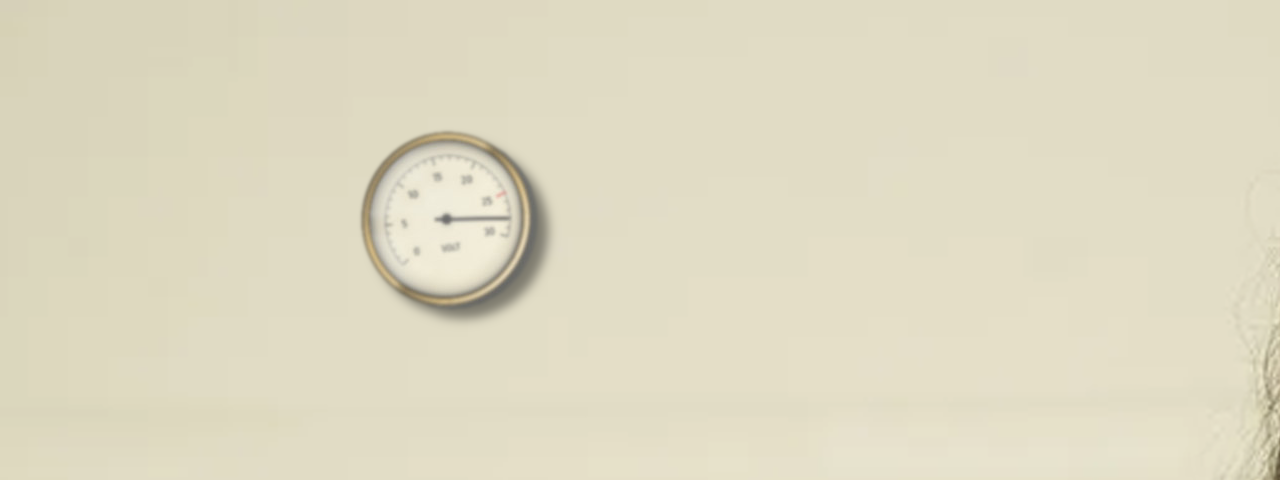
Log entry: 28 V
